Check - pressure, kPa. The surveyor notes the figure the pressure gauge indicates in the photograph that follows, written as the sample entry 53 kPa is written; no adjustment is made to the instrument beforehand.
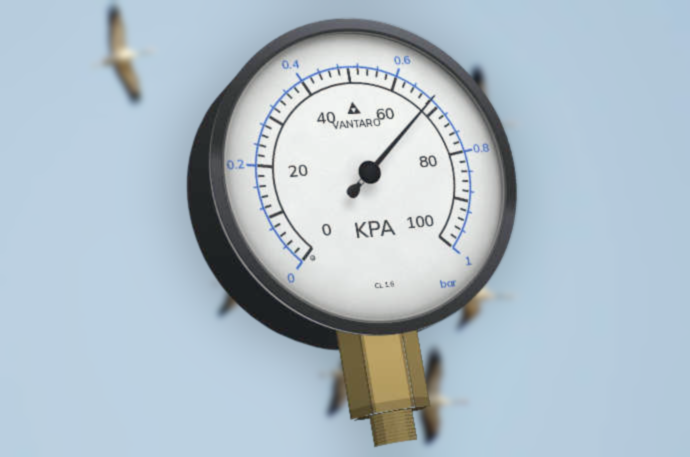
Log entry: 68 kPa
